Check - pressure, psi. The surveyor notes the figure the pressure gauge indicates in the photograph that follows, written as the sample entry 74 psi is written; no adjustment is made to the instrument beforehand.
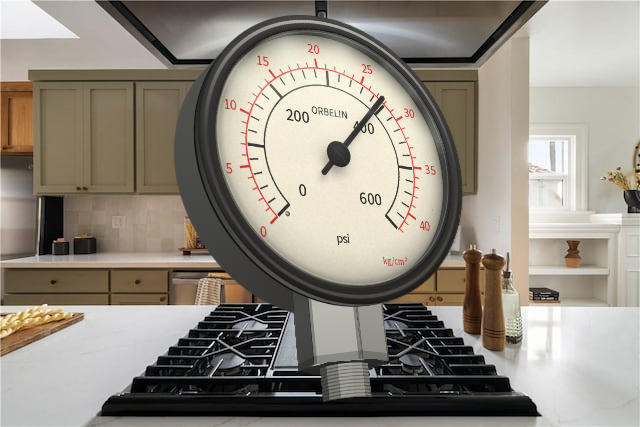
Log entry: 390 psi
